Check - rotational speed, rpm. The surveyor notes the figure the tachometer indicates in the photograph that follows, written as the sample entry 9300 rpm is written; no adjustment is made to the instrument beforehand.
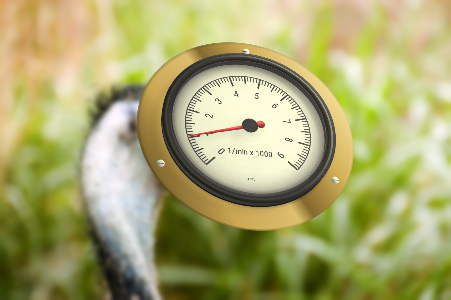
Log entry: 1000 rpm
